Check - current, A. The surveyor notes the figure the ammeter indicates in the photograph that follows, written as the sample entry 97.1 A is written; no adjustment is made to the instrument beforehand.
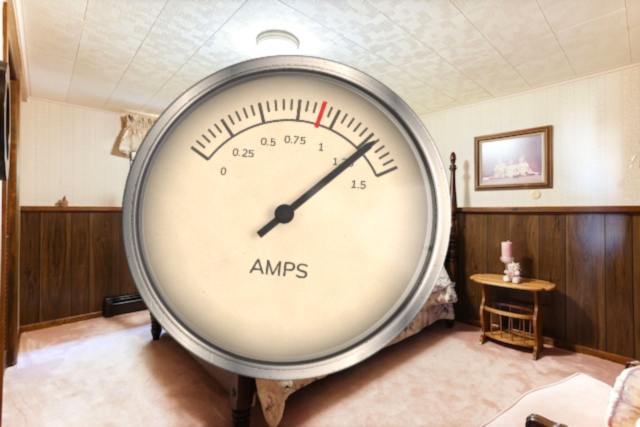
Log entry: 1.3 A
